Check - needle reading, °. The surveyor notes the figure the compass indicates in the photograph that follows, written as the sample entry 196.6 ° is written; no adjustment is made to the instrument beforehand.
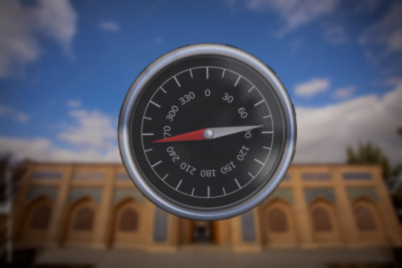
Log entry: 262.5 °
